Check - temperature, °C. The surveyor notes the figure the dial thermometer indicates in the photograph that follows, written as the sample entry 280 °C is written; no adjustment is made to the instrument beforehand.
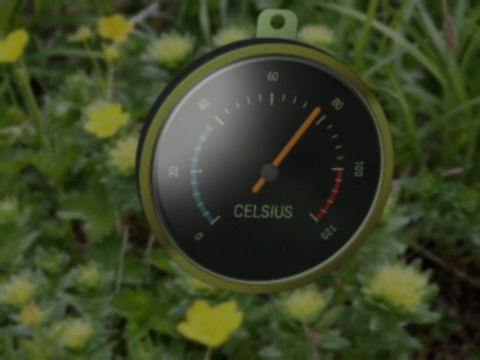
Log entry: 76 °C
